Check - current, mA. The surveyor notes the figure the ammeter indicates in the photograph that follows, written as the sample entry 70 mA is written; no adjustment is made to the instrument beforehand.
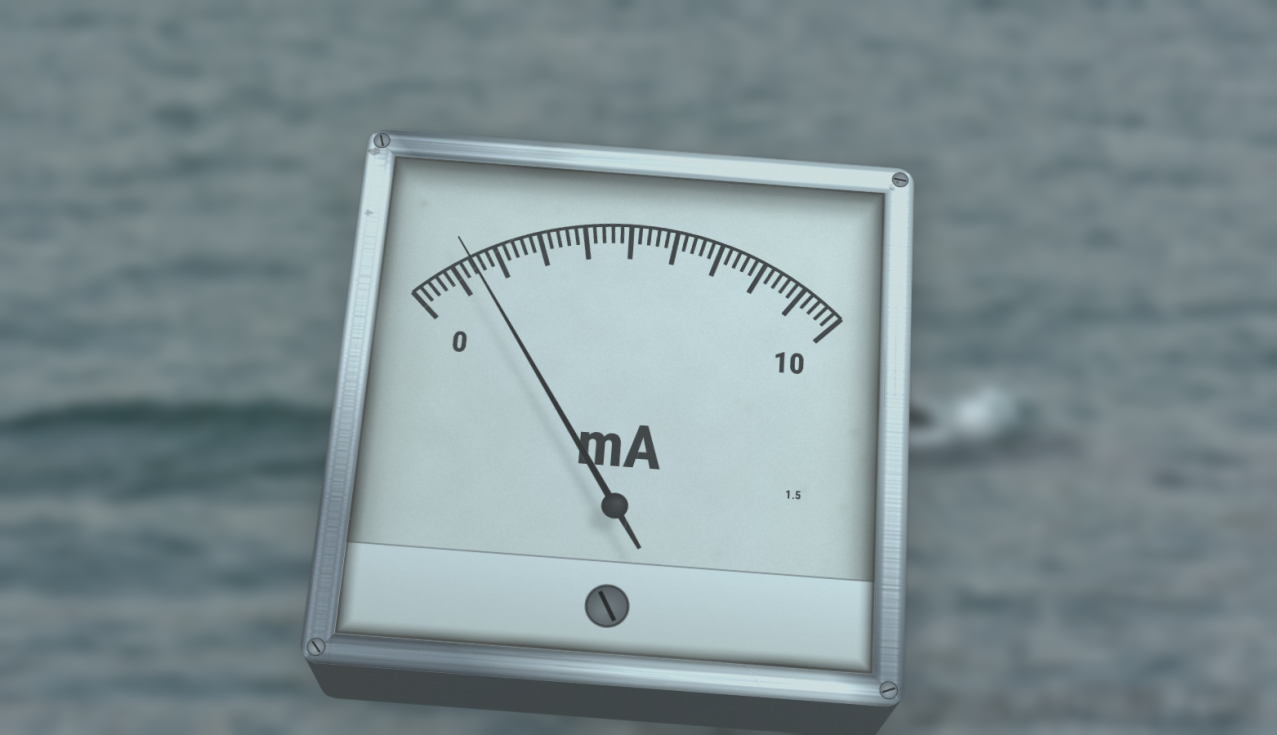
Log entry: 1.4 mA
